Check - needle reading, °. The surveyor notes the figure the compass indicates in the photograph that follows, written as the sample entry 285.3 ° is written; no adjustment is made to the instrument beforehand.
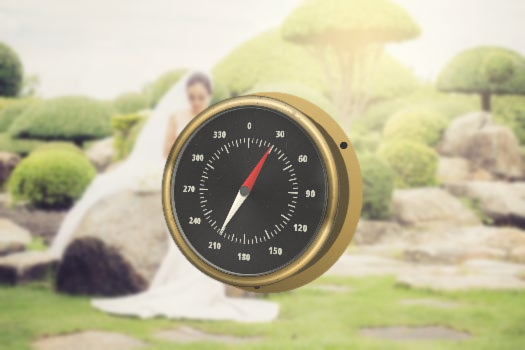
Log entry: 30 °
